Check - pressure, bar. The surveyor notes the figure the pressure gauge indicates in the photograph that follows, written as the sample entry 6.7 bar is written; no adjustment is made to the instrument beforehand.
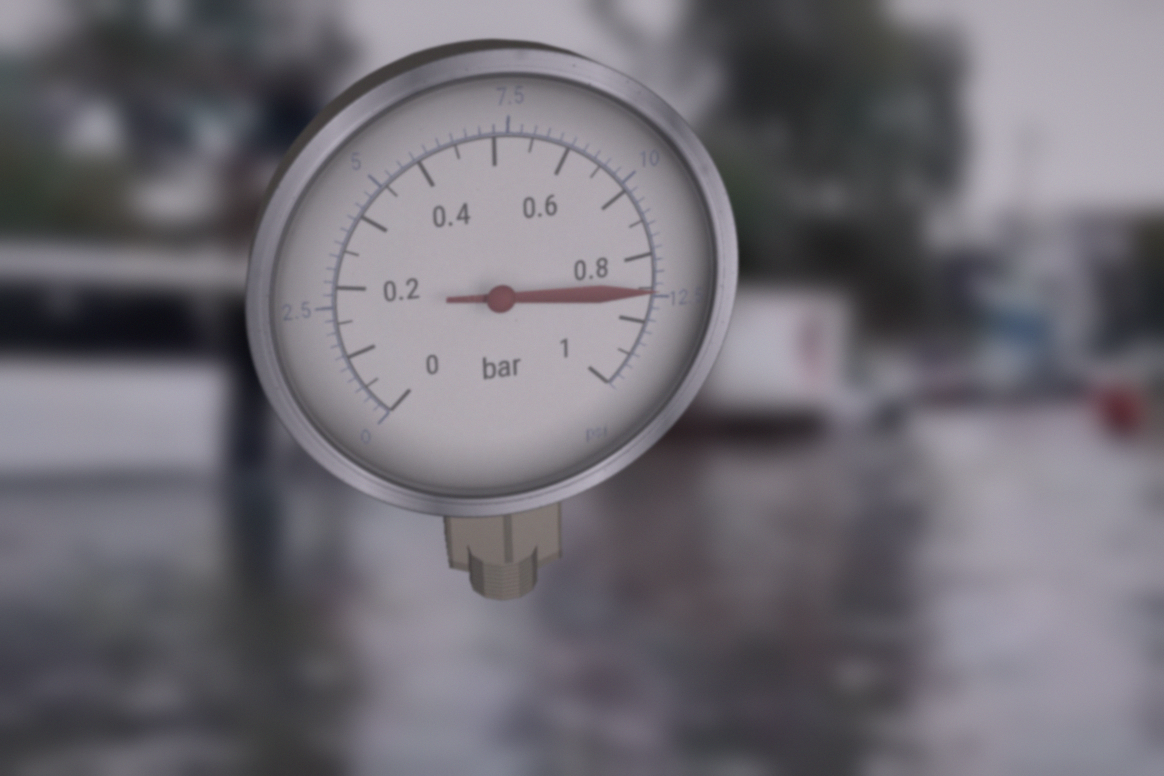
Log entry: 0.85 bar
